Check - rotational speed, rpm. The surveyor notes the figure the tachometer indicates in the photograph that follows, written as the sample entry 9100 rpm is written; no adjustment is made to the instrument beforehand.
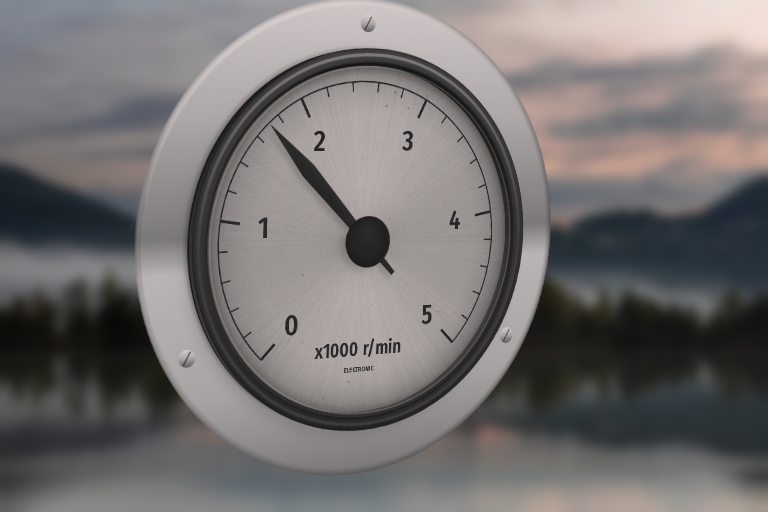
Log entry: 1700 rpm
